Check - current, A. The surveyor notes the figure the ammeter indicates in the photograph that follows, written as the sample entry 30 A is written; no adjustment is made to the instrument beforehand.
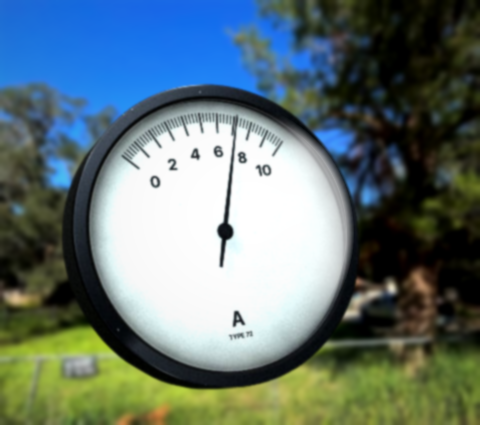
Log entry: 7 A
